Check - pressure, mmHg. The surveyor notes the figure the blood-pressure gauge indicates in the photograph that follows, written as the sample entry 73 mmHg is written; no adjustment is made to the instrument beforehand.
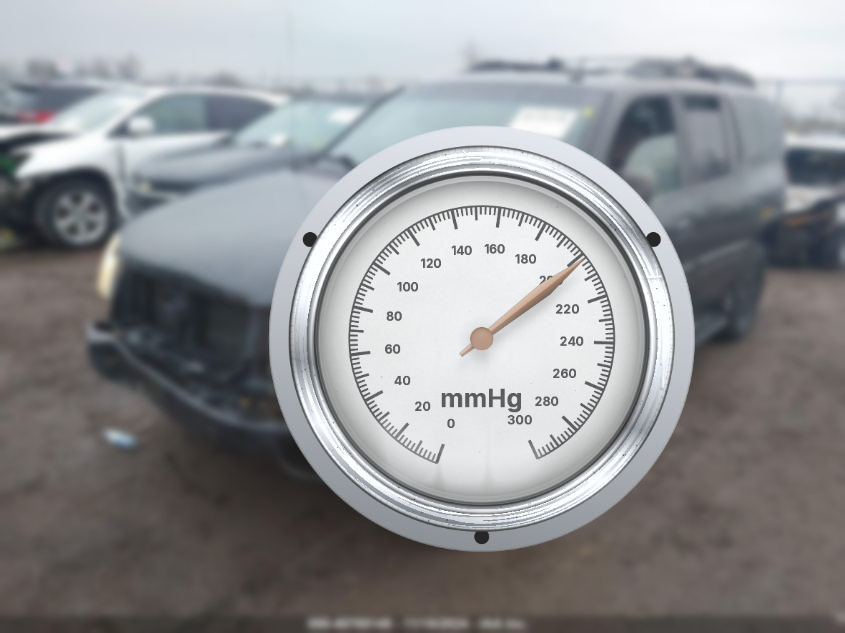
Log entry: 202 mmHg
